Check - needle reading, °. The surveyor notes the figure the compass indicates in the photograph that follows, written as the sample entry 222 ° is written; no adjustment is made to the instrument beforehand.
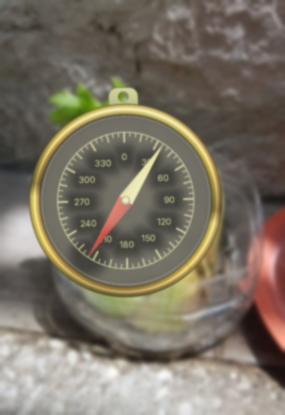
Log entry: 215 °
